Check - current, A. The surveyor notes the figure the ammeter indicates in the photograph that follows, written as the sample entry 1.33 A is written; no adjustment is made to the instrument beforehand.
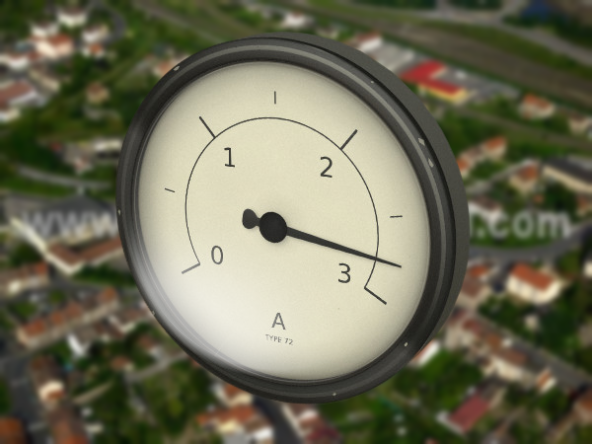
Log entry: 2.75 A
